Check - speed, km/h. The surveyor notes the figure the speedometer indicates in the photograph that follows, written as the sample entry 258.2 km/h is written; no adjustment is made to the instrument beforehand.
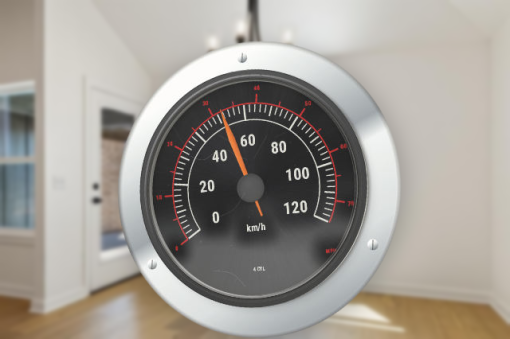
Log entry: 52 km/h
